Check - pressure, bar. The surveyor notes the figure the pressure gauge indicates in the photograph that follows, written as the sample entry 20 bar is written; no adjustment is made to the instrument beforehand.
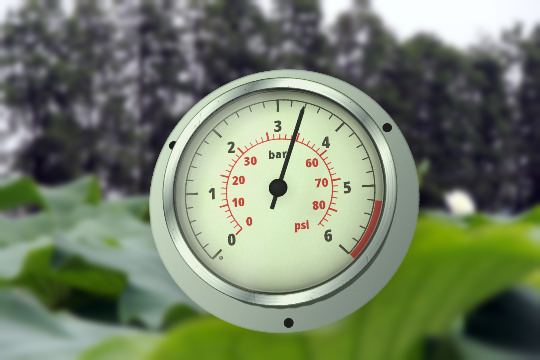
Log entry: 3.4 bar
